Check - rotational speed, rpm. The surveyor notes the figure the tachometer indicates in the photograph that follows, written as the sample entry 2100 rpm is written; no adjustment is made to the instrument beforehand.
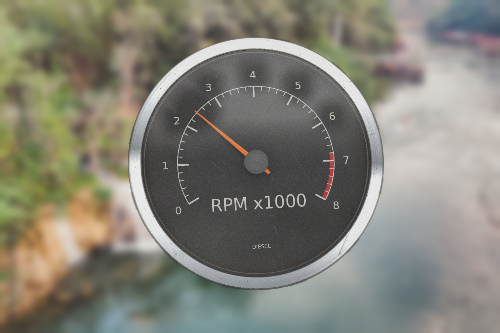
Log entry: 2400 rpm
